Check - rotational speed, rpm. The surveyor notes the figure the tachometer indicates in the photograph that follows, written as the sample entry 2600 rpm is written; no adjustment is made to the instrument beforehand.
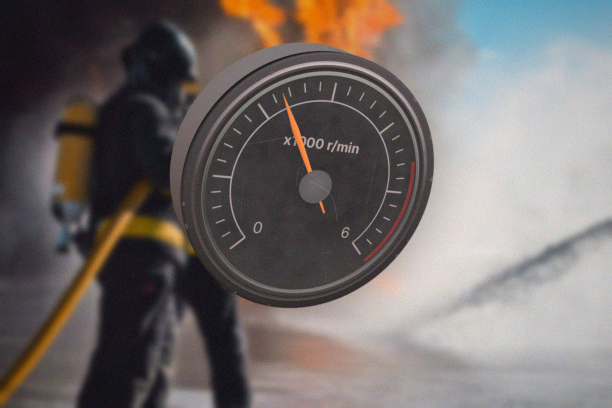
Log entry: 2300 rpm
